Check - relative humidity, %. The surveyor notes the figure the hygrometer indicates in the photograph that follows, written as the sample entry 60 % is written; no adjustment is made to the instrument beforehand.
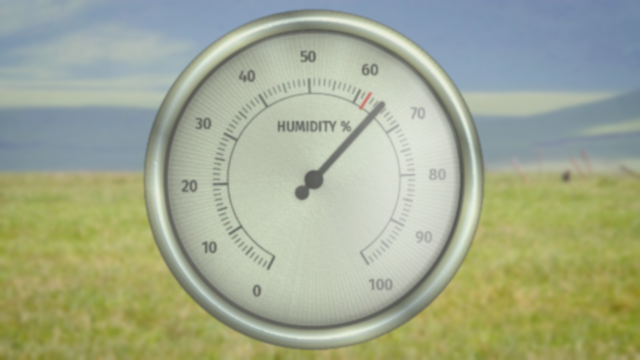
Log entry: 65 %
